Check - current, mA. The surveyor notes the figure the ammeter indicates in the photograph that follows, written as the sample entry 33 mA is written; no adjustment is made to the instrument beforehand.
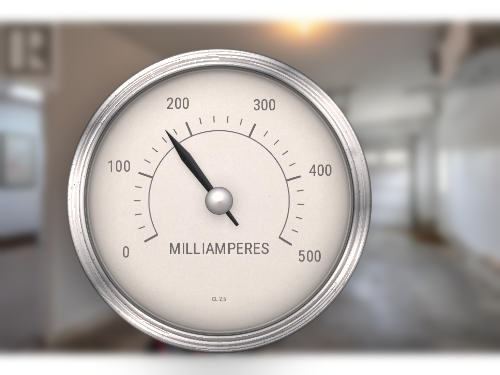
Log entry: 170 mA
